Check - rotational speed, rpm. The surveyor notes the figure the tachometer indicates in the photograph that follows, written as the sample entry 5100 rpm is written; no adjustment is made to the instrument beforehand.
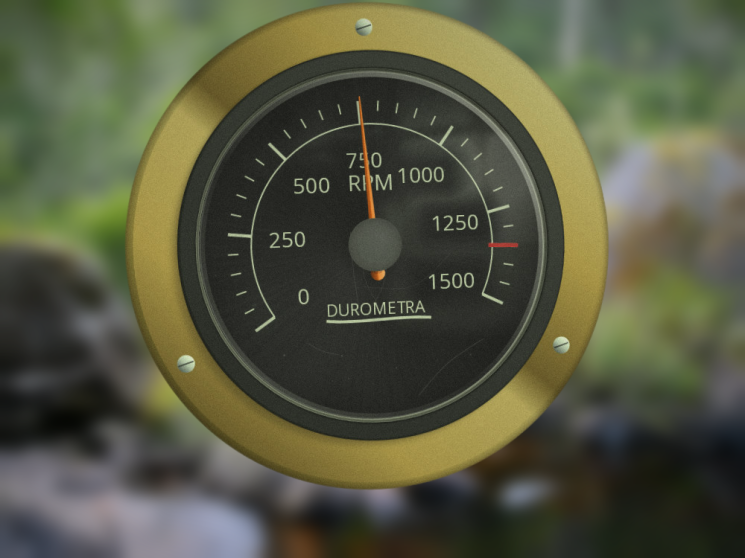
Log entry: 750 rpm
